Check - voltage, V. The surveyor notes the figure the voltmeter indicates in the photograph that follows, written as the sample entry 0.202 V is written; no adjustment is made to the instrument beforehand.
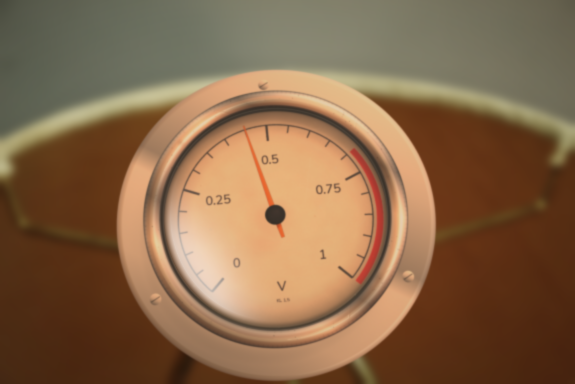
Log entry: 0.45 V
